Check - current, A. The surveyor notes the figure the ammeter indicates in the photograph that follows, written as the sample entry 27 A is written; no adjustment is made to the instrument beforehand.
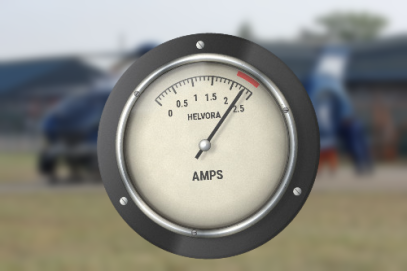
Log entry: 2.3 A
